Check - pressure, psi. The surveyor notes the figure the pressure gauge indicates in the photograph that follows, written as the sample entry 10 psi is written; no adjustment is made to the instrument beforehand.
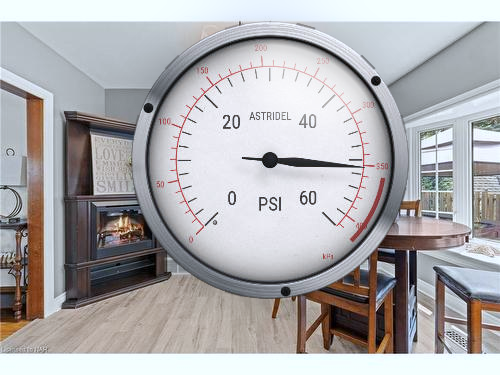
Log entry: 51 psi
